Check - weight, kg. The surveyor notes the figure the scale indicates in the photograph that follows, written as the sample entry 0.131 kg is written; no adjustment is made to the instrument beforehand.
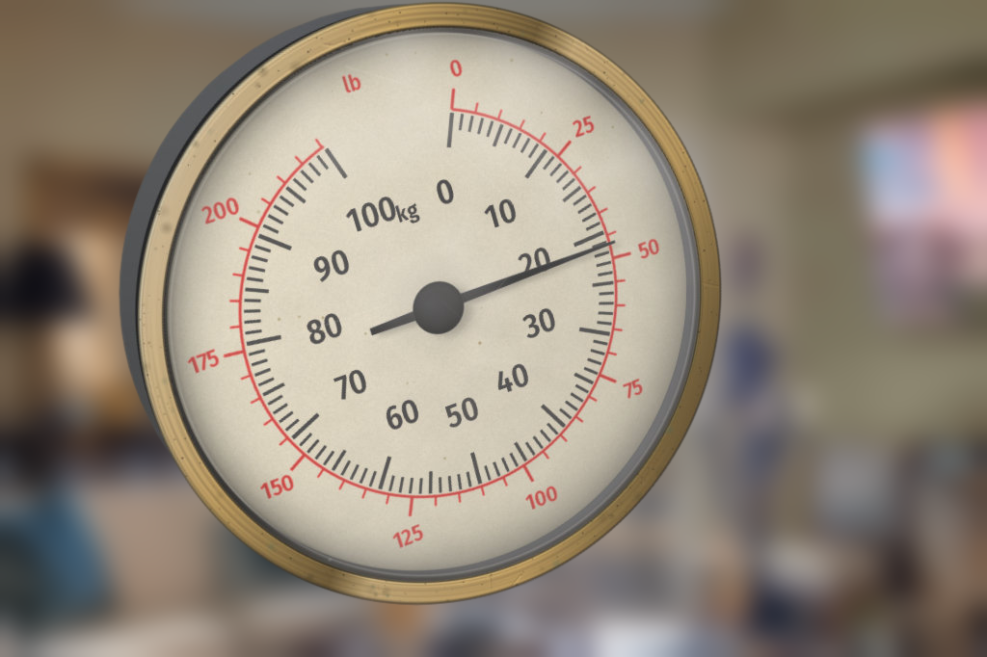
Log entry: 21 kg
